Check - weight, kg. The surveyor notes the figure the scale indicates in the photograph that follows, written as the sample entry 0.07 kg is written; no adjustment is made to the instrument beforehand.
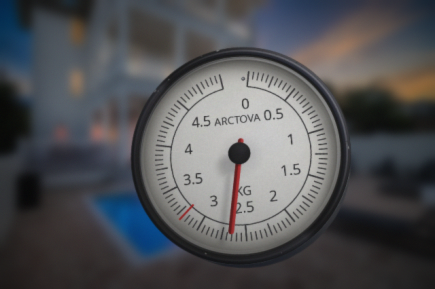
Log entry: 2.65 kg
